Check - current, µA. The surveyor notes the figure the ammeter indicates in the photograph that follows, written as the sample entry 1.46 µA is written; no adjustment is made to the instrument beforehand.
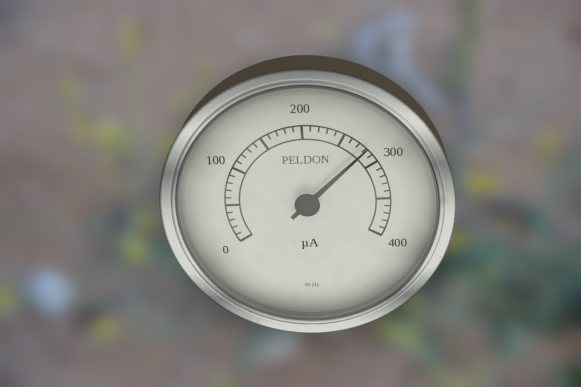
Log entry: 280 µA
